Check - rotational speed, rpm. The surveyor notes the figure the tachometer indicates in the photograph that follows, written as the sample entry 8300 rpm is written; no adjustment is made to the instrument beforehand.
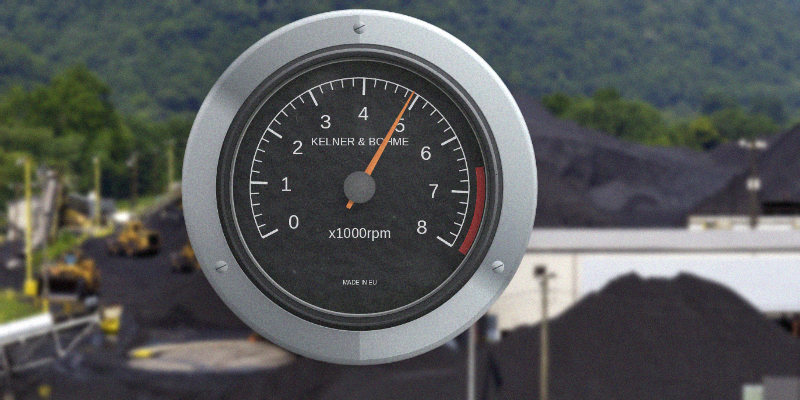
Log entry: 4900 rpm
